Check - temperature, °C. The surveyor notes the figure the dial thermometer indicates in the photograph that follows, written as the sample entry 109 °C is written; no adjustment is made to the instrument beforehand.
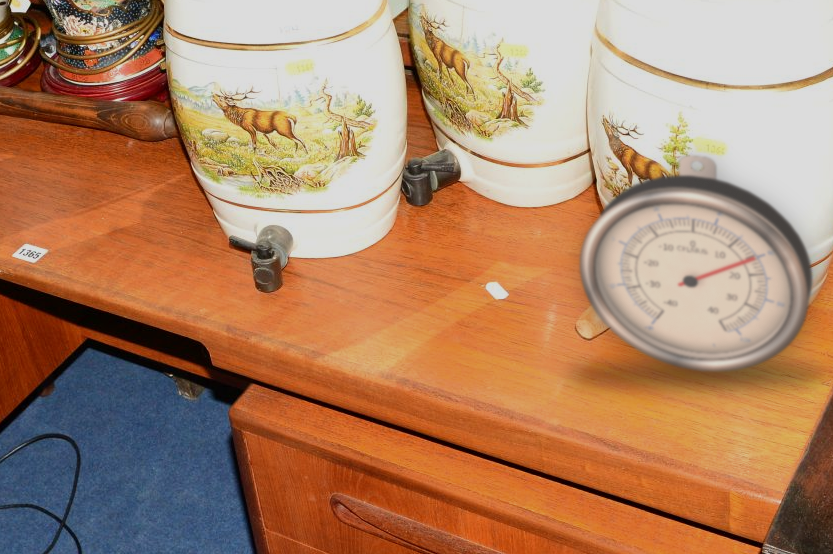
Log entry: 15 °C
